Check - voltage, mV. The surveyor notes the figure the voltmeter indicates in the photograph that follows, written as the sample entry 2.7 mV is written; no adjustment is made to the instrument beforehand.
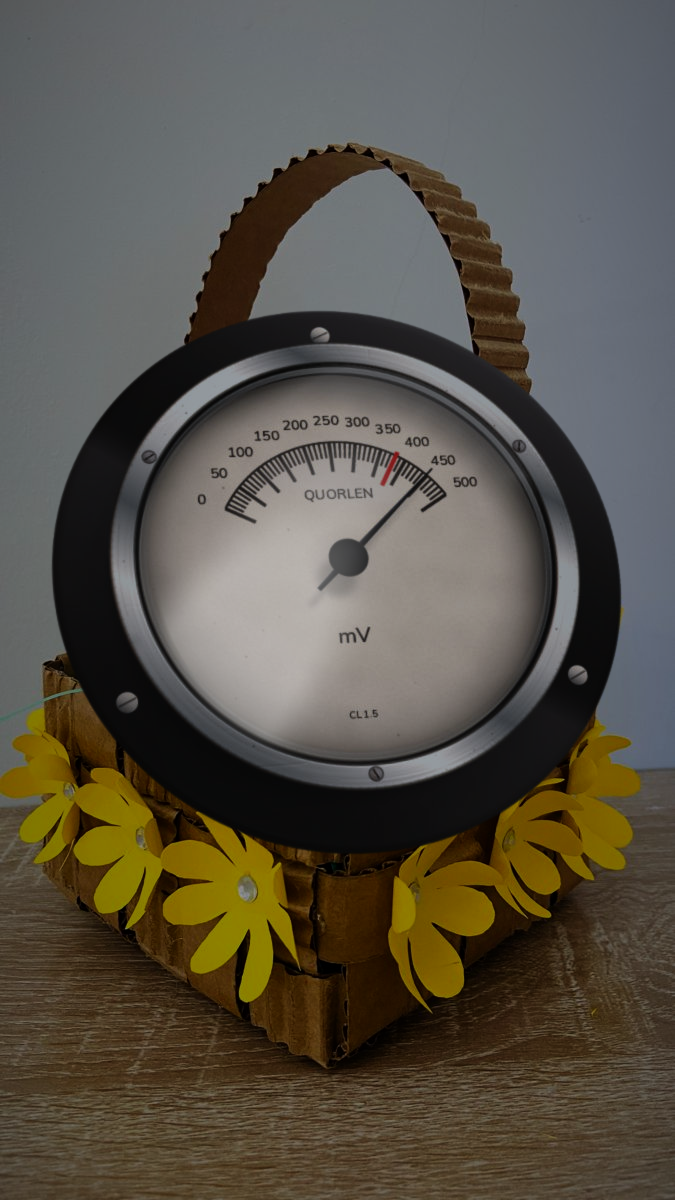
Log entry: 450 mV
